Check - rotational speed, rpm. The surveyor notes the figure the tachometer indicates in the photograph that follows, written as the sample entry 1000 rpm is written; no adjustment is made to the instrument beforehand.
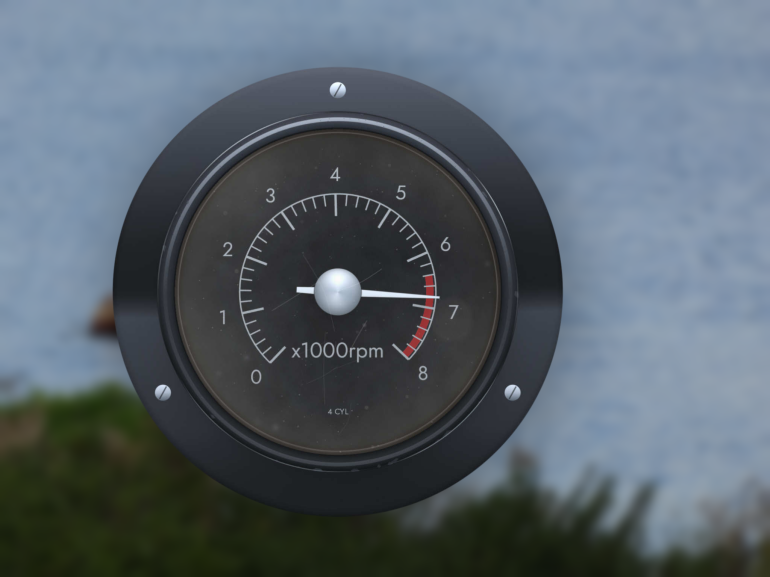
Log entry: 6800 rpm
